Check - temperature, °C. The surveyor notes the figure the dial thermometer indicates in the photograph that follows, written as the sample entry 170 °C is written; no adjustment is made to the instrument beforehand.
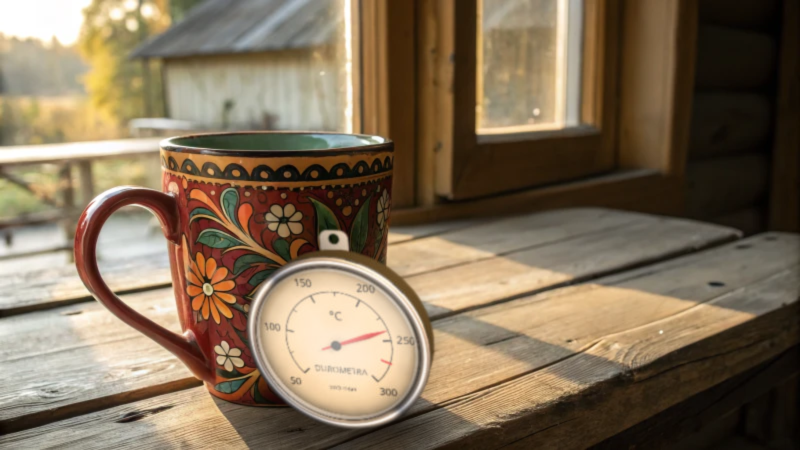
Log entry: 237.5 °C
